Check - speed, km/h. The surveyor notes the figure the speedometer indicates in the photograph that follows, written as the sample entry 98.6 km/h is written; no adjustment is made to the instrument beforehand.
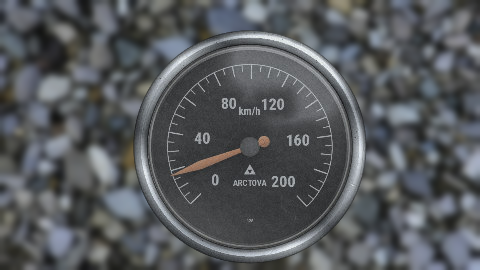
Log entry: 17.5 km/h
